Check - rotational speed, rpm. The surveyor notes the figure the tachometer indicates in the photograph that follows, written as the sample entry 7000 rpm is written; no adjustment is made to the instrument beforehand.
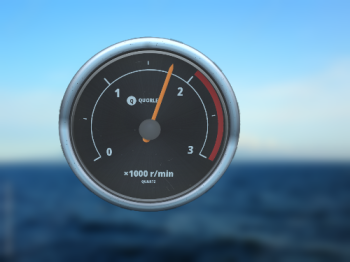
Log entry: 1750 rpm
